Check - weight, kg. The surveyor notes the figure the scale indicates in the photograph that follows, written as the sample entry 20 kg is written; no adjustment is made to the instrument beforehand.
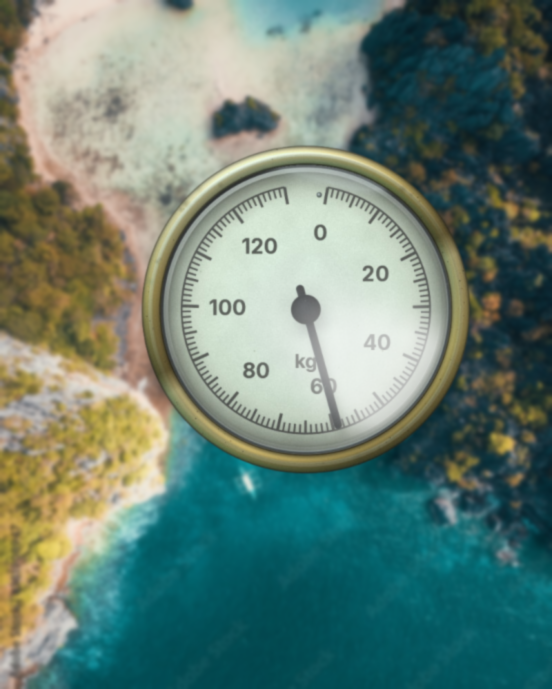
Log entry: 59 kg
